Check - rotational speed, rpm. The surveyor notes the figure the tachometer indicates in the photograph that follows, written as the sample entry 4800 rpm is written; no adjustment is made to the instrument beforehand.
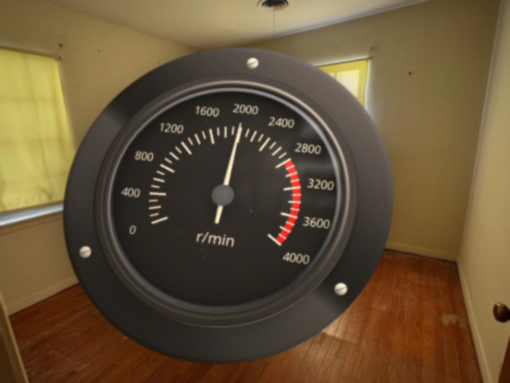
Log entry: 2000 rpm
